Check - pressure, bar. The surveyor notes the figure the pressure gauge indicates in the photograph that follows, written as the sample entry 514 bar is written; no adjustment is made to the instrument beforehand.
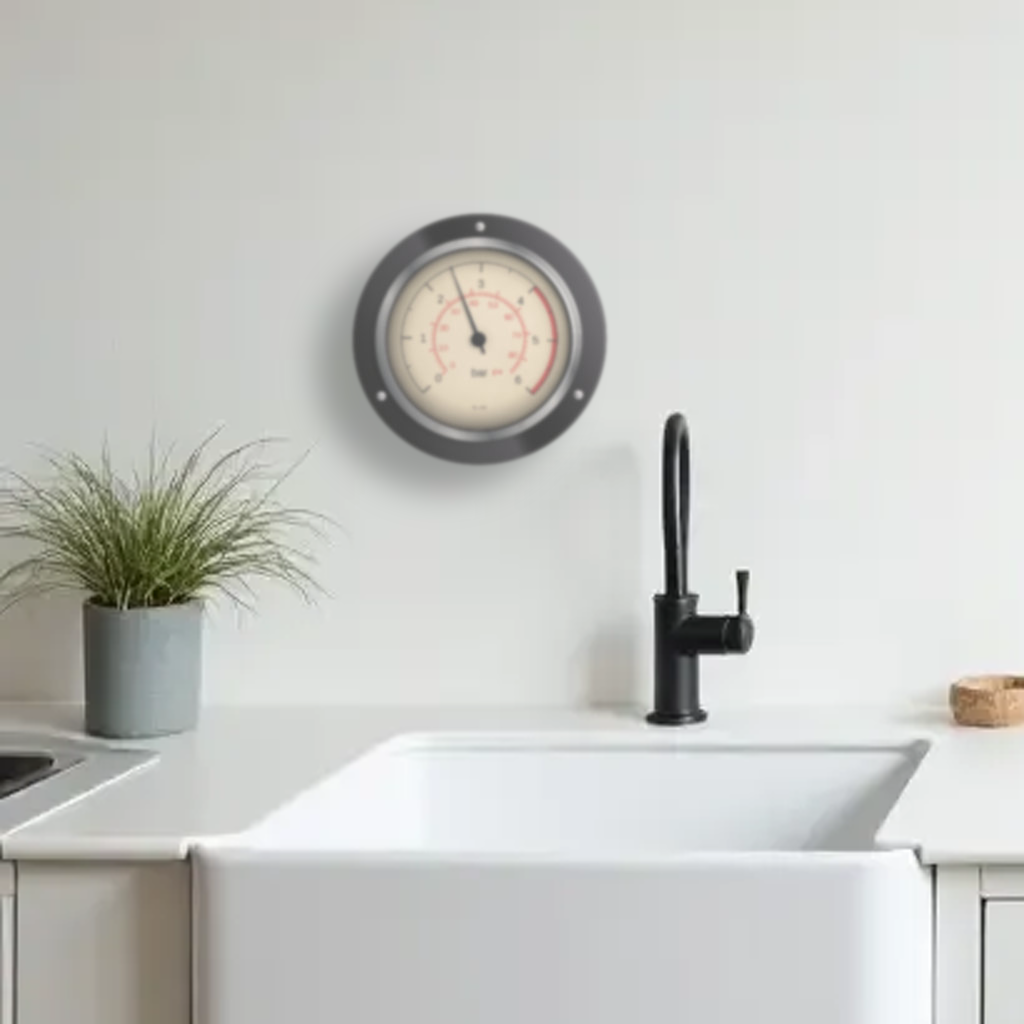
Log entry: 2.5 bar
